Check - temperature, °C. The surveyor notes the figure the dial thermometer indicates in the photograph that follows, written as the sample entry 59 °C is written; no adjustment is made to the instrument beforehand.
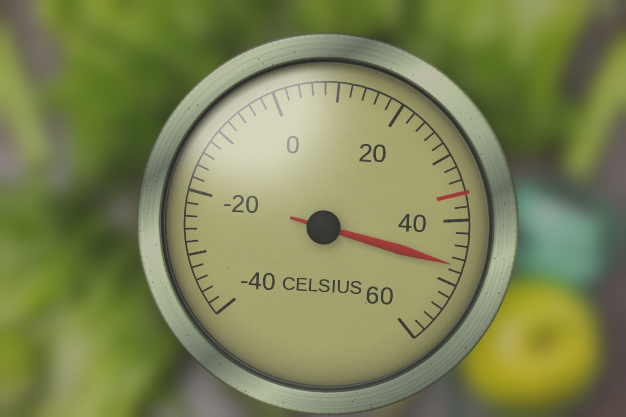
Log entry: 47 °C
